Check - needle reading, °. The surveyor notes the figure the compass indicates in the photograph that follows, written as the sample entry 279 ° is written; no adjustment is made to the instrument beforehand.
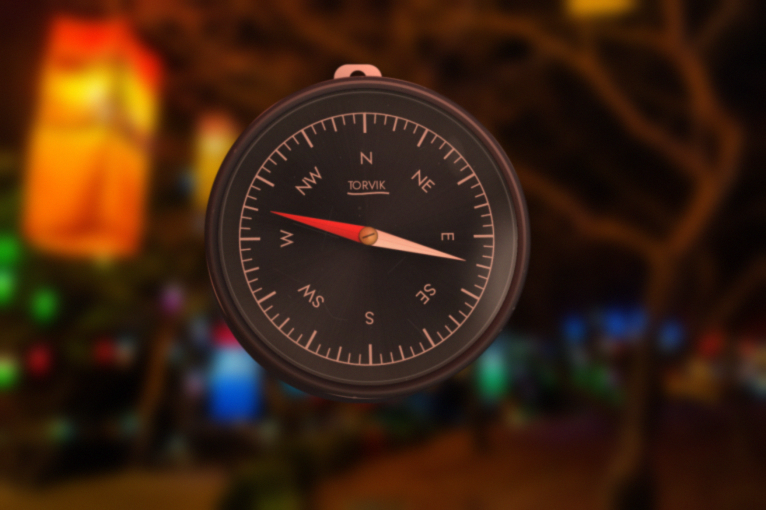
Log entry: 285 °
